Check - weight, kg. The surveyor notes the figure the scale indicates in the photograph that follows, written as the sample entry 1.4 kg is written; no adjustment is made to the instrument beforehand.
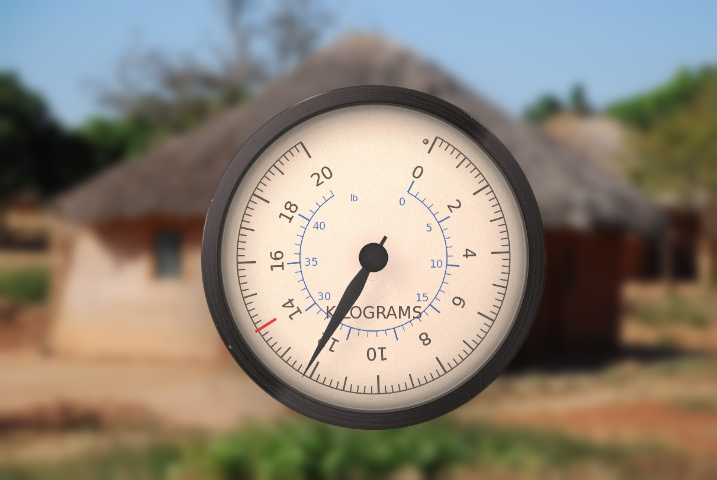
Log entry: 12.2 kg
